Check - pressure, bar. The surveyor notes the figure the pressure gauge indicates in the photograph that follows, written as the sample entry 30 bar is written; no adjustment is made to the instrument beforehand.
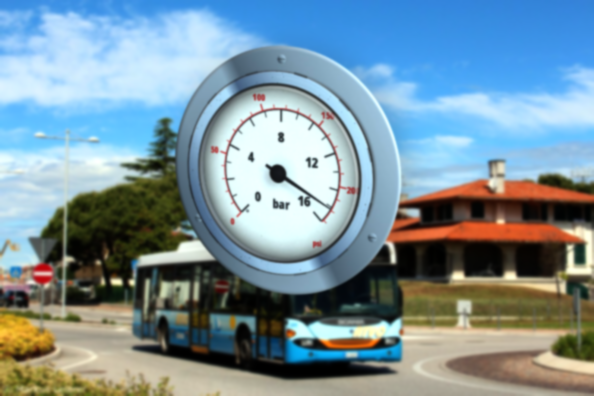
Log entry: 15 bar
